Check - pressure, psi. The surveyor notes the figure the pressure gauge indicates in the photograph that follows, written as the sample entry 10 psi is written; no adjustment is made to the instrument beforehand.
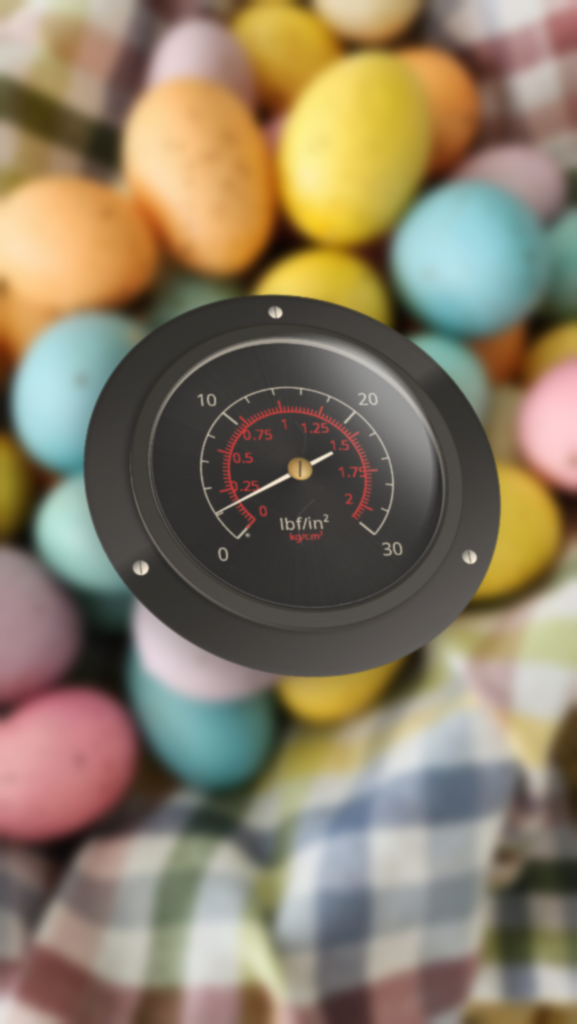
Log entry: 2 psi
